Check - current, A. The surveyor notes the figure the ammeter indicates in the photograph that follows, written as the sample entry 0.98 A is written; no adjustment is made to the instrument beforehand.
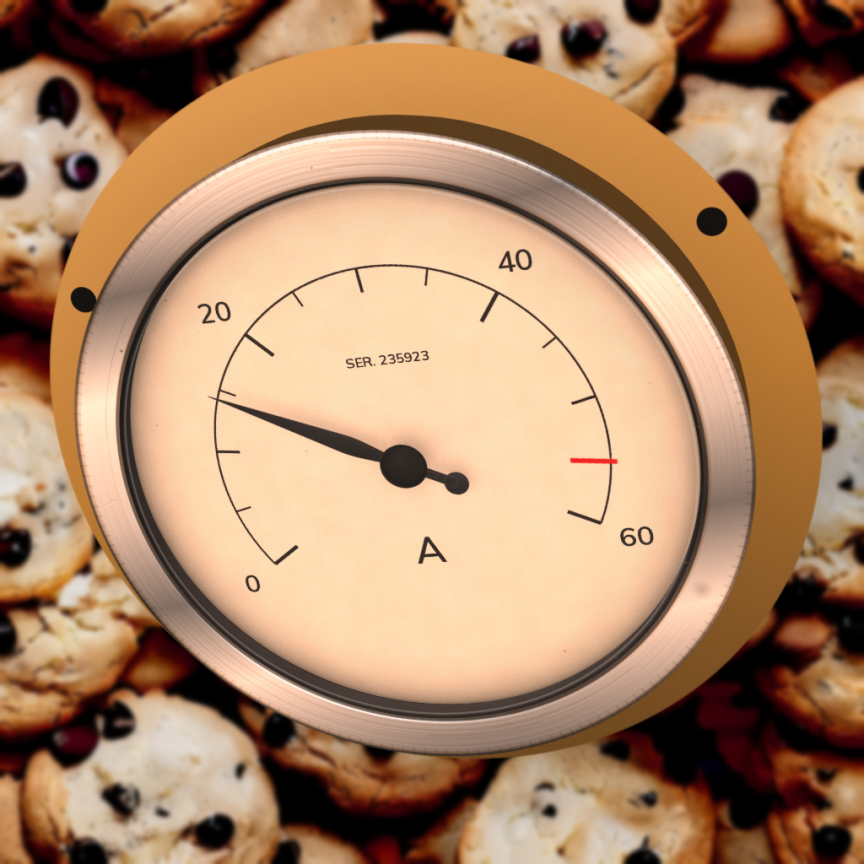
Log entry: 15 A
